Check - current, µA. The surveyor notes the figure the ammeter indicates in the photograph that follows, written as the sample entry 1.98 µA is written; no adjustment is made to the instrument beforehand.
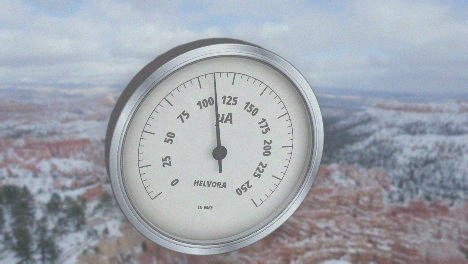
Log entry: 110 µA
